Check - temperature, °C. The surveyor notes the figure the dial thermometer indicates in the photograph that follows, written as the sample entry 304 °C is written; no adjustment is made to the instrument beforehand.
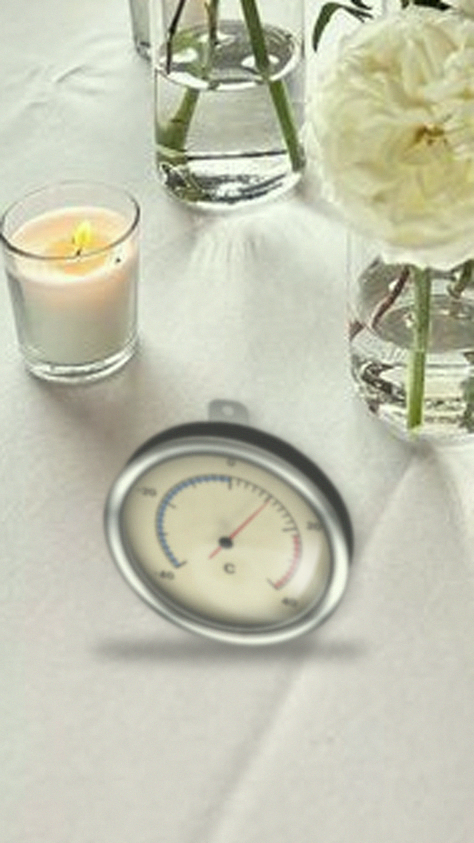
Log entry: 10 °C
